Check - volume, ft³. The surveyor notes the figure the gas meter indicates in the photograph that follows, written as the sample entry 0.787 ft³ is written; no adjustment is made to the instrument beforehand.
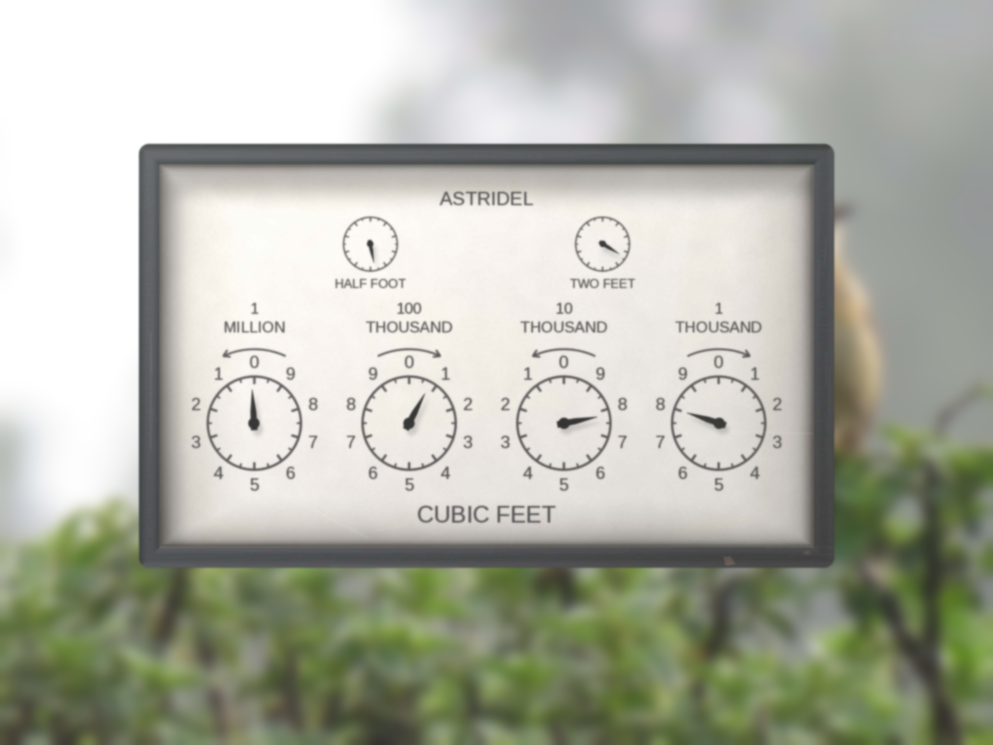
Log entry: 7800 ft³
